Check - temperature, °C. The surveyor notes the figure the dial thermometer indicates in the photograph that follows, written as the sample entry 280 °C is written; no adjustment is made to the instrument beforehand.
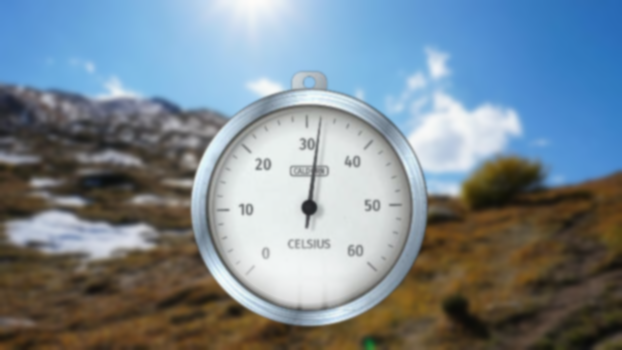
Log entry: 32 °C
